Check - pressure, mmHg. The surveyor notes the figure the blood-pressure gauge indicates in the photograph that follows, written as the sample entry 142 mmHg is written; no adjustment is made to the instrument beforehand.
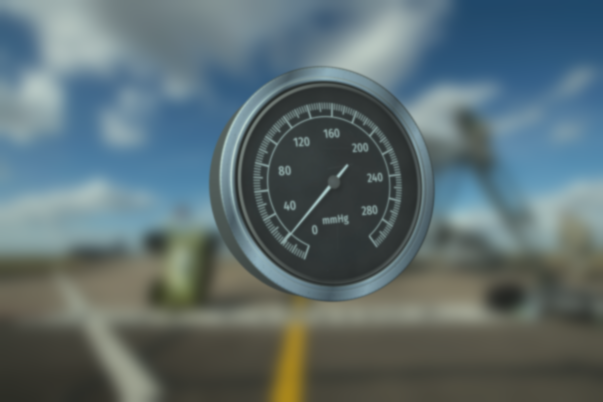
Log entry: 20 mmHg
